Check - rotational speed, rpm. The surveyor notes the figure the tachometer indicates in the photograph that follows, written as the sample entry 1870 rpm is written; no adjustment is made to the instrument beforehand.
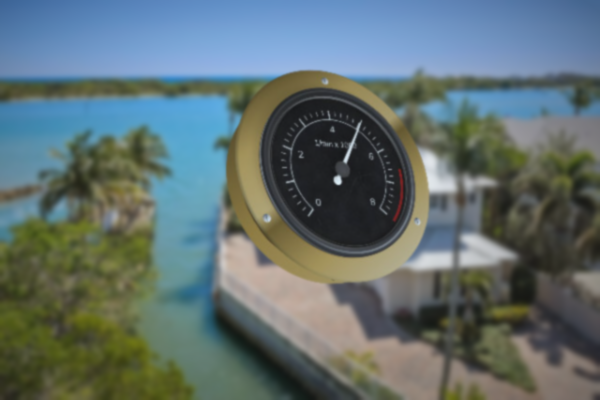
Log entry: 5000 rpm
